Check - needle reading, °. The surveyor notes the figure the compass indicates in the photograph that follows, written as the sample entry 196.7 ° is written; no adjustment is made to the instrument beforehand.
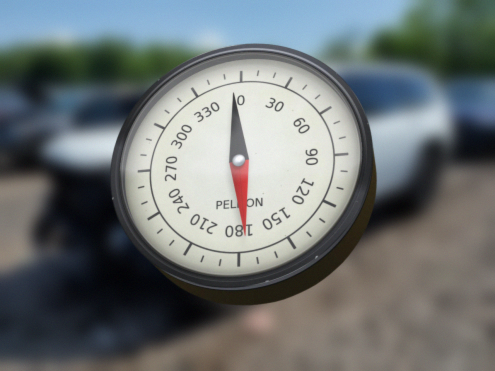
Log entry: 175 °
